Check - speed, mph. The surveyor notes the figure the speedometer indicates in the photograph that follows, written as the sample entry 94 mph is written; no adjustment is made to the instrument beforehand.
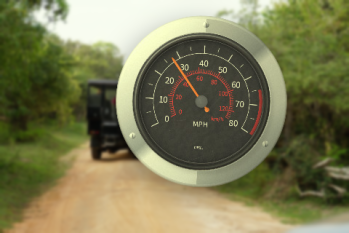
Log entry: 27.5 mph
